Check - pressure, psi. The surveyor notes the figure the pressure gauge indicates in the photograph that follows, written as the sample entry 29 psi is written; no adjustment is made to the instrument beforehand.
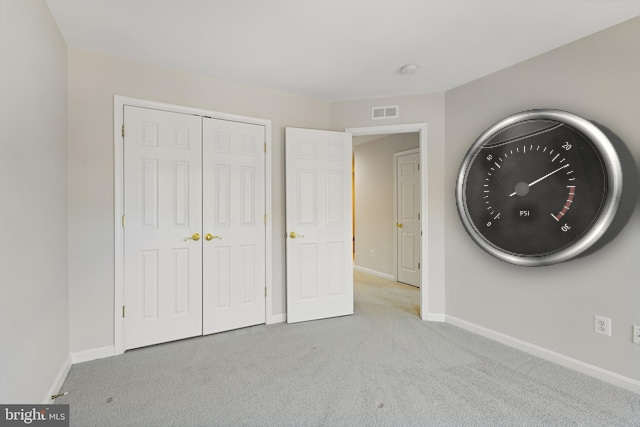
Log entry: 22 psi
